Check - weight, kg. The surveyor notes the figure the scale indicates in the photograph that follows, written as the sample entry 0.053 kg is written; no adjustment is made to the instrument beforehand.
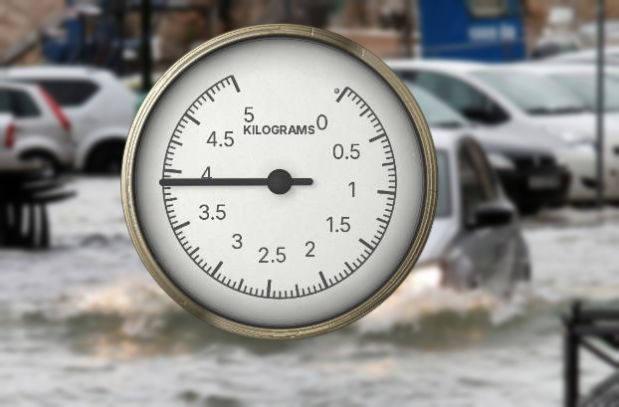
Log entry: 3.9 kg
